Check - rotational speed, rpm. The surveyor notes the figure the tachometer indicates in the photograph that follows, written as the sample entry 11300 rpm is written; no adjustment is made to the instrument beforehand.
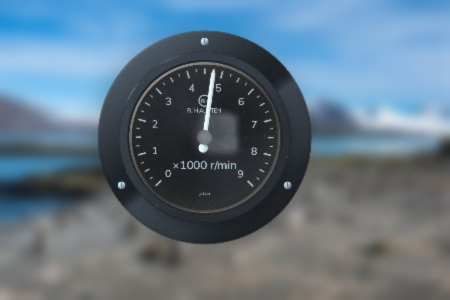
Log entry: 4750 rpm
